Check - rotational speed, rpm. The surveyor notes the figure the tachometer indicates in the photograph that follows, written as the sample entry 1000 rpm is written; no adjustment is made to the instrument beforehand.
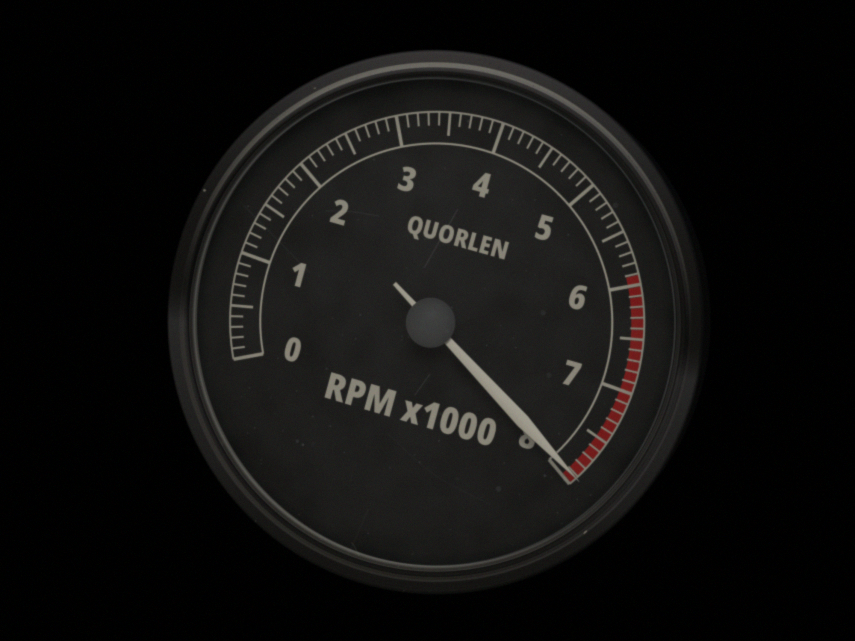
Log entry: 7900 rpm
